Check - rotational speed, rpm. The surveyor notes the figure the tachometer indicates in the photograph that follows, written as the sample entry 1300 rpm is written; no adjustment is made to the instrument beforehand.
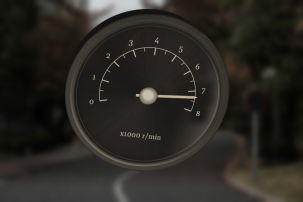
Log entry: 7250 rpm
